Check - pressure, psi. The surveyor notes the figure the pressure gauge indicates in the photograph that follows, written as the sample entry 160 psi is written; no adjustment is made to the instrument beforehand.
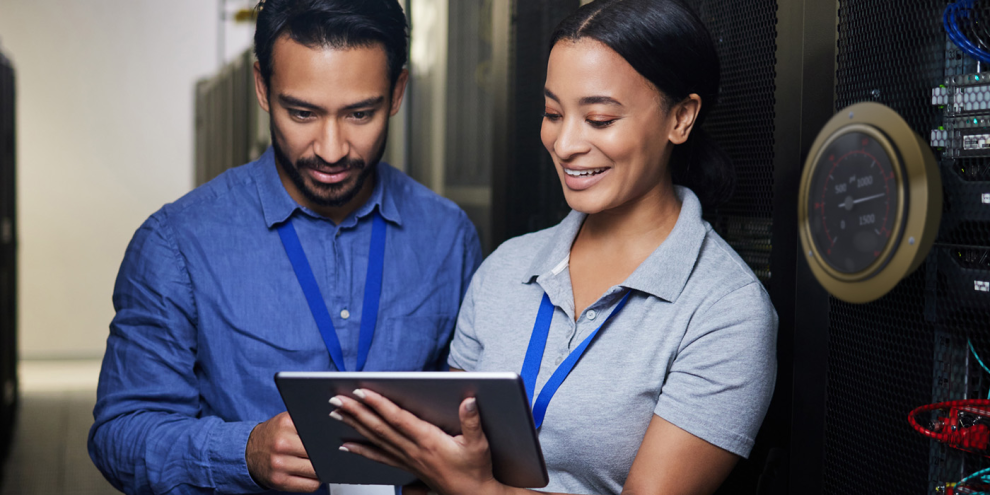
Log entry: 1250 psi
